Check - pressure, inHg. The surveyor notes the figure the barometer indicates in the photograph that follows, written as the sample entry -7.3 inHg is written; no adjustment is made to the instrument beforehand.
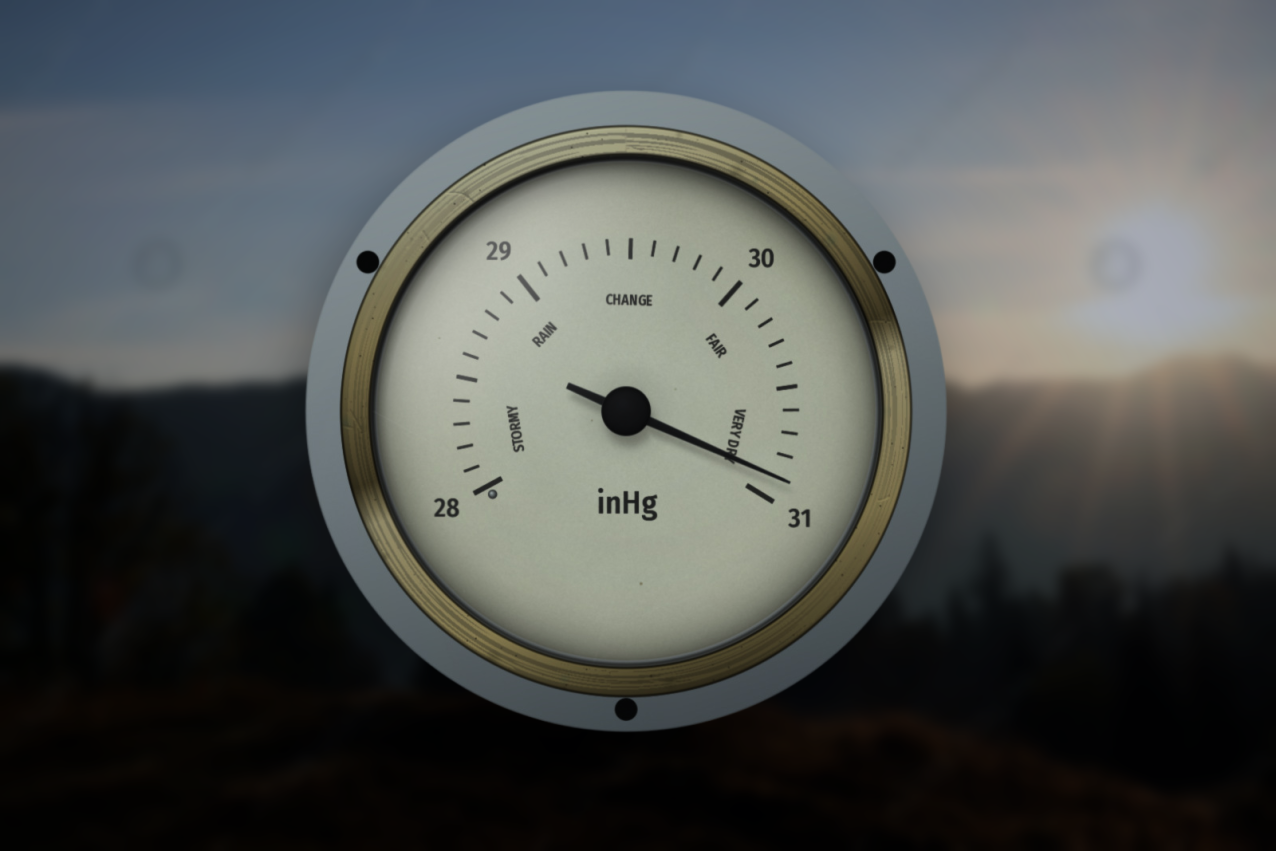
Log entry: 30.9 inHg
